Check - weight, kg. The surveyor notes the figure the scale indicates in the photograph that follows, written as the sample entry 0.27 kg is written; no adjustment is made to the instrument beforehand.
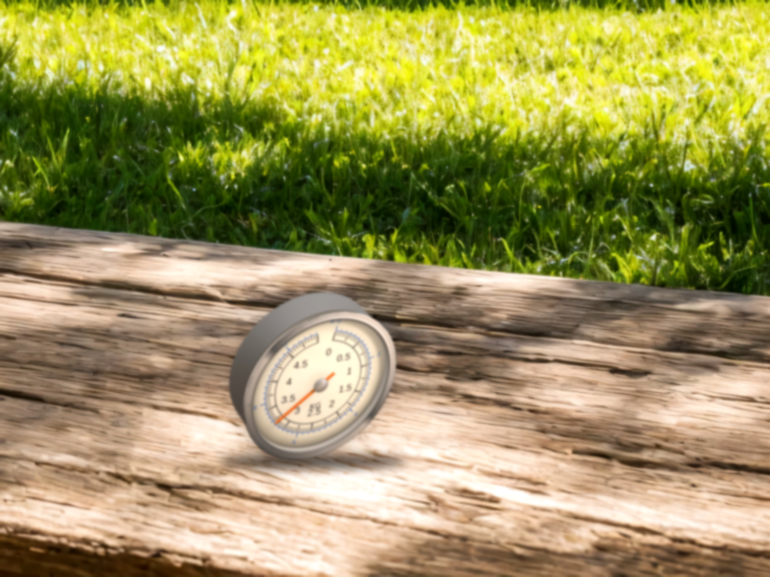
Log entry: 3.25 kg
